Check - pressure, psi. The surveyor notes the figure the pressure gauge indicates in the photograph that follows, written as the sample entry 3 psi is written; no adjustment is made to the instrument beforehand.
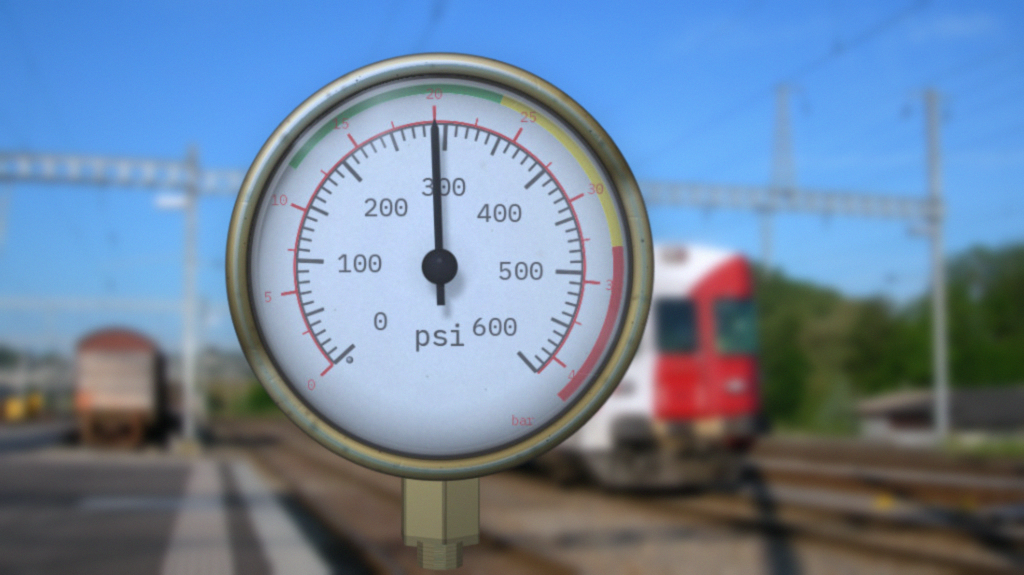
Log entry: 290 psi
